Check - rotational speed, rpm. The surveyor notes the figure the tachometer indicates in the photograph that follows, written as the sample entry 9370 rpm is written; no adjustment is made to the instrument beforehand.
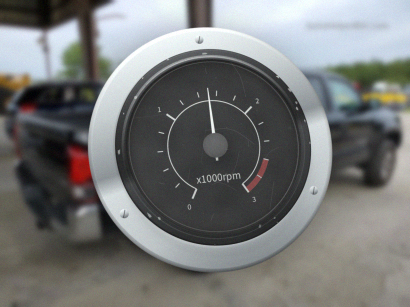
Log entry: 1500 rpm
